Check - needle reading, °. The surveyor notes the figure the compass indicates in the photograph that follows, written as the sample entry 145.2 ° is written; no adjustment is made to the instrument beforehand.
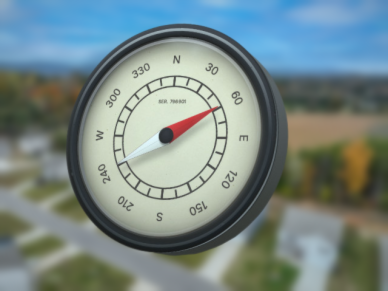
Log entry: 60 °
